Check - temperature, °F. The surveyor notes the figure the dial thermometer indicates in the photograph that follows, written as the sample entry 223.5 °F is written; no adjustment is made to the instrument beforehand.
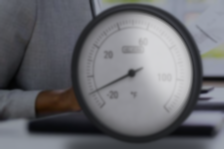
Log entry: -10 °F
